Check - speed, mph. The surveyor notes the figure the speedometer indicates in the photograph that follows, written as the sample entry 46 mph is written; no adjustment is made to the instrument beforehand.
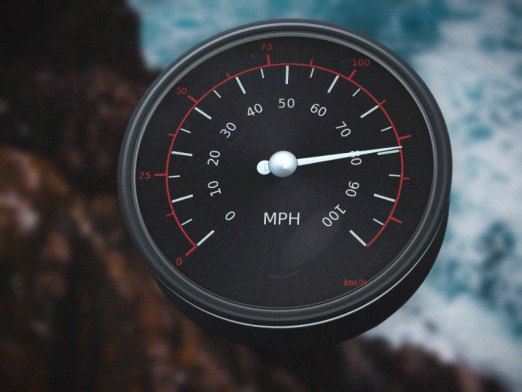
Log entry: 80 mph
